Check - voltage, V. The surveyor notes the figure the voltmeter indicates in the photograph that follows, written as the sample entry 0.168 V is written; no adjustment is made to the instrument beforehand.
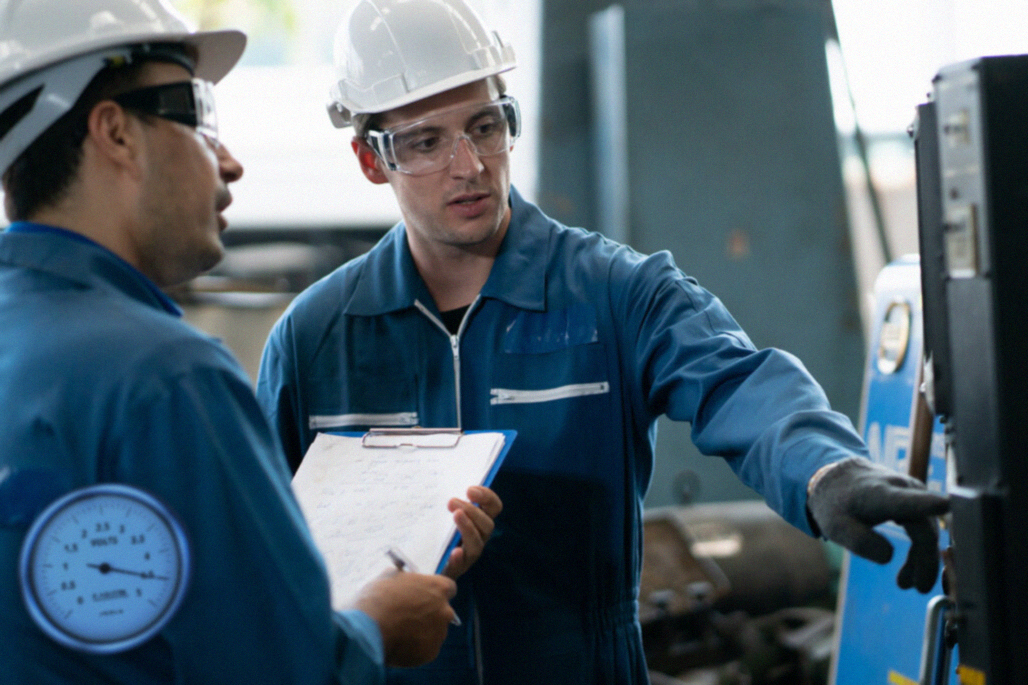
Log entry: 4.5 V
